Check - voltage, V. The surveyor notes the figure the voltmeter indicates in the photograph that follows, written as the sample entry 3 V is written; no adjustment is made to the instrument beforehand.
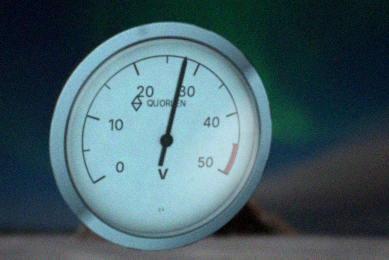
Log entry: 27.5 V
